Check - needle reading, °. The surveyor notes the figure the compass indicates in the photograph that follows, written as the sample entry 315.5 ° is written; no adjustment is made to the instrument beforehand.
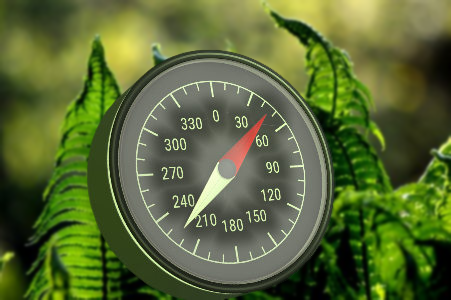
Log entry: 45 °
